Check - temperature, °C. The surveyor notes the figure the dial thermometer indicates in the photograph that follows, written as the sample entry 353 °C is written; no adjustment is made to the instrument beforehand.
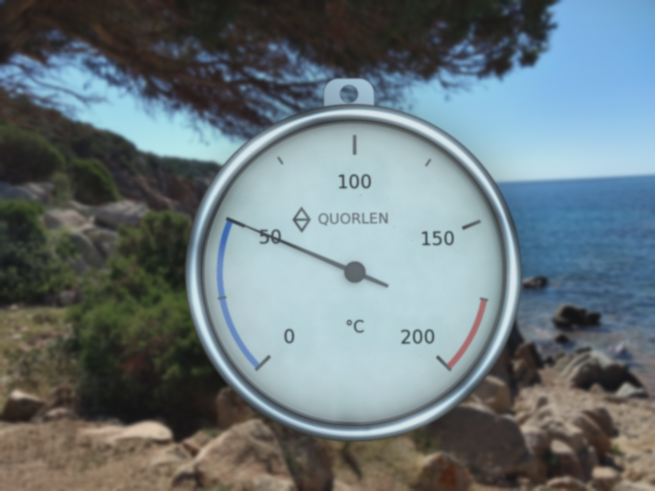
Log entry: 50 °C
